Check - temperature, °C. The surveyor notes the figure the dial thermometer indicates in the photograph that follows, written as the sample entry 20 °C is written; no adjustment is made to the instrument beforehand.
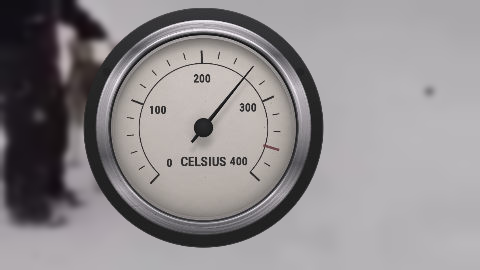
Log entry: 260 °C
